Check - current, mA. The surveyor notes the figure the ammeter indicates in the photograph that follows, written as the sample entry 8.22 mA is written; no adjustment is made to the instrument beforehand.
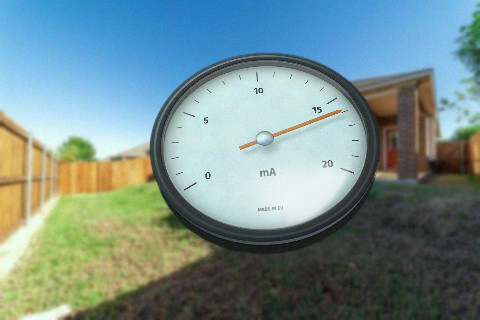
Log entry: 16 mA
